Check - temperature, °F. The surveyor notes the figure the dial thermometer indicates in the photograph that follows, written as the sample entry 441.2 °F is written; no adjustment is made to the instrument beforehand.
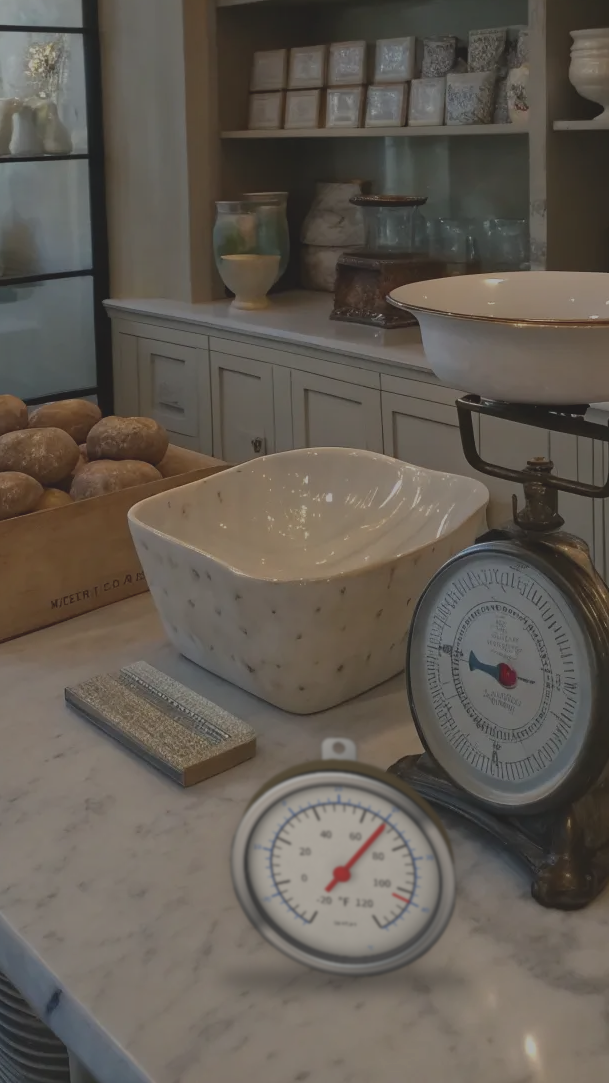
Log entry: 68 °F
